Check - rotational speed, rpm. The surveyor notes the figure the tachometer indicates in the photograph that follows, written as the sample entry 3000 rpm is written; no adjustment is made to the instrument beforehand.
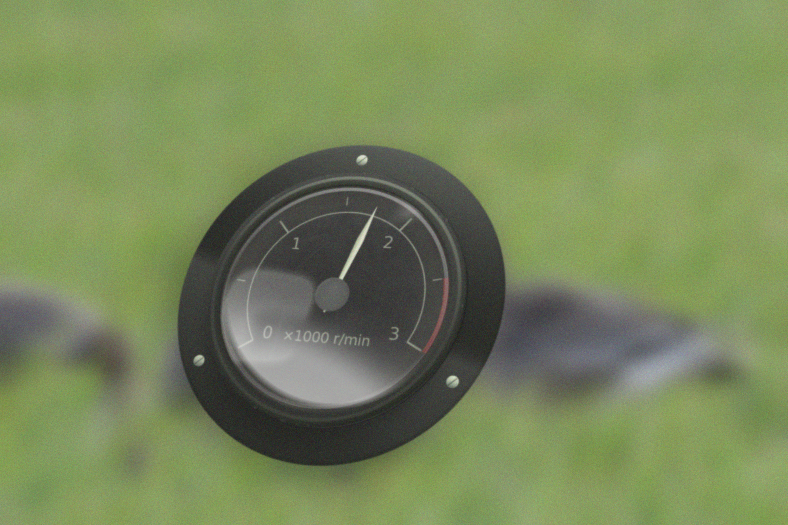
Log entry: 1750 rpm
